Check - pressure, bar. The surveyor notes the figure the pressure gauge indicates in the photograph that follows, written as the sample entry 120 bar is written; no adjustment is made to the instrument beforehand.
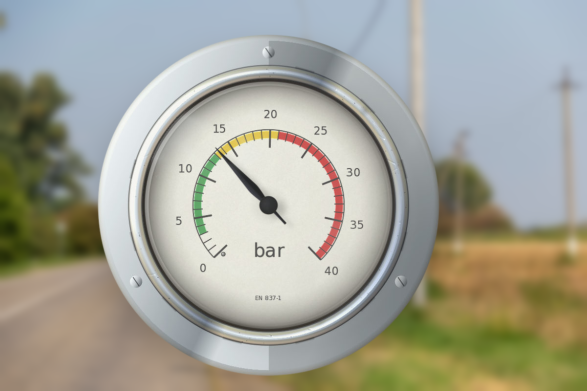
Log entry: 13.5 bar
